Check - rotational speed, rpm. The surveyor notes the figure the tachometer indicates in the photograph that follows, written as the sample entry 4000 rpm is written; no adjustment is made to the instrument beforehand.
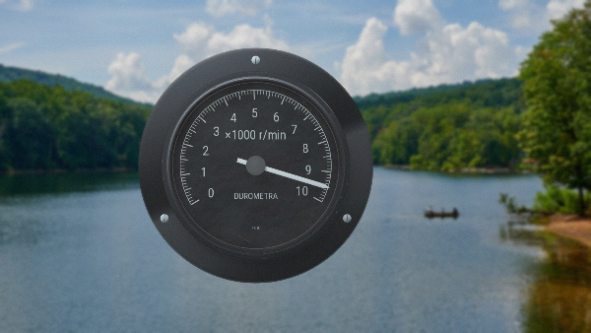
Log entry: 9500 rpm
